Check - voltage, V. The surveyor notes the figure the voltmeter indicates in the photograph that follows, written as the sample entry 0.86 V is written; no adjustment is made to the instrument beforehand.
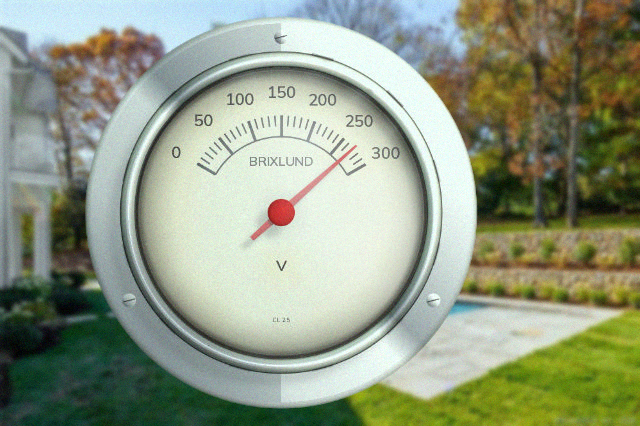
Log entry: 270 V
